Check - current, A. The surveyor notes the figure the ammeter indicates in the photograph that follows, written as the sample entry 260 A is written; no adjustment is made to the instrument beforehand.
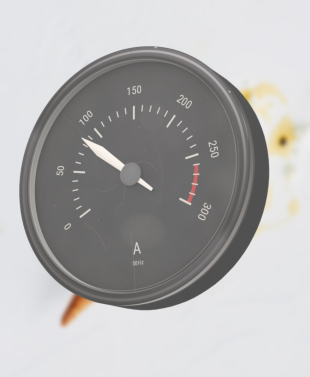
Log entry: 85 A
